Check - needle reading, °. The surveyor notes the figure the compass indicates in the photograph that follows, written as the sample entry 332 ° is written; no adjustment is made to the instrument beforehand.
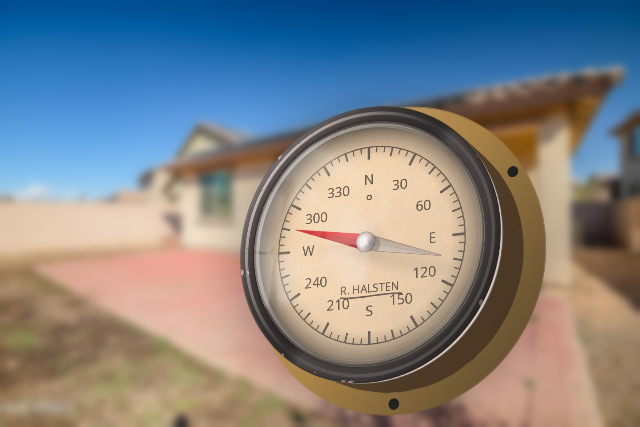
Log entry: 285 °
